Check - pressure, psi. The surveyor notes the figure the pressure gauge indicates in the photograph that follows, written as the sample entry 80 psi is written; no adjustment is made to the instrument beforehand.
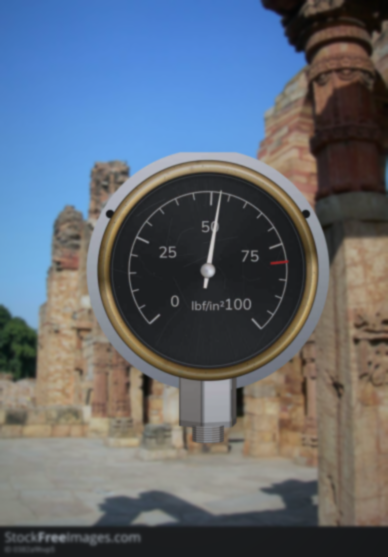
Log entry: 52.5 psi
